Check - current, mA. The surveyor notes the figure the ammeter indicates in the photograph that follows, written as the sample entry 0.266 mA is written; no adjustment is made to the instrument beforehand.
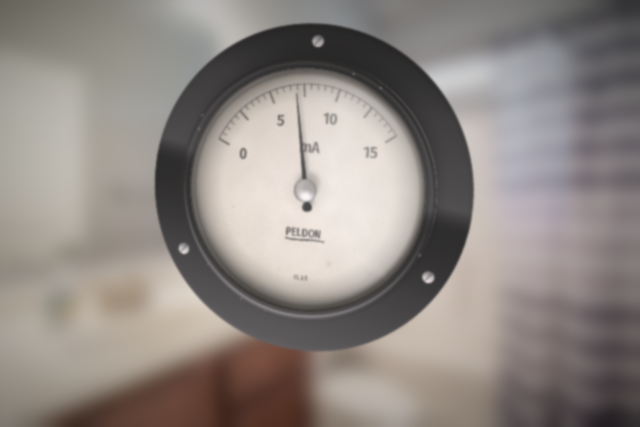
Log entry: 7 mA
